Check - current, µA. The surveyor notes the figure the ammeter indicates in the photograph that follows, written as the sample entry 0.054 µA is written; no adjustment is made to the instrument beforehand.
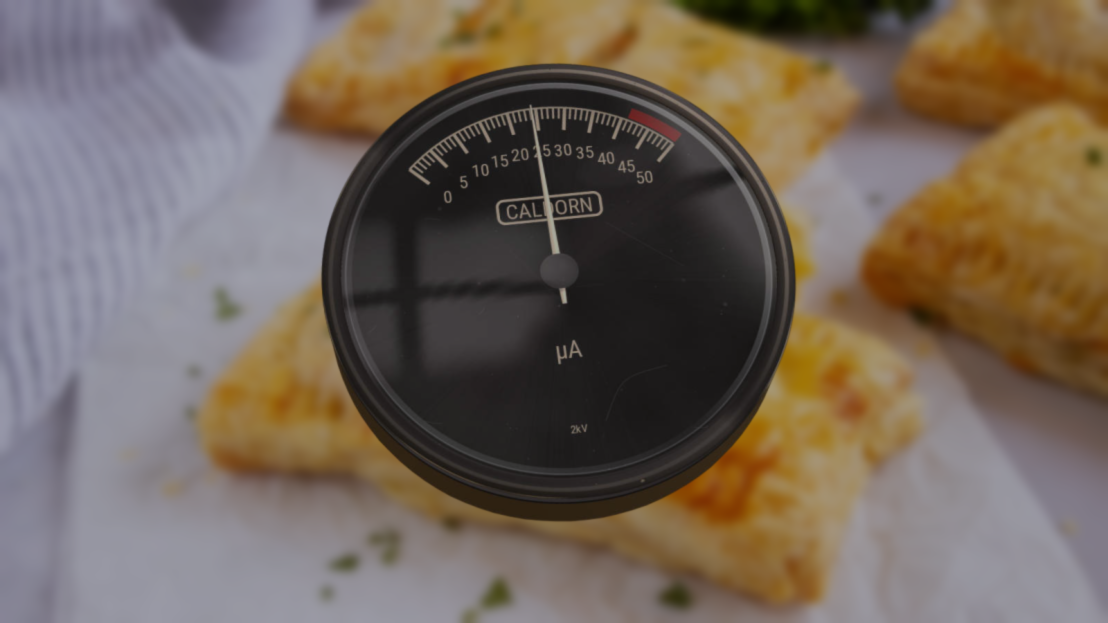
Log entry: 24 µA
